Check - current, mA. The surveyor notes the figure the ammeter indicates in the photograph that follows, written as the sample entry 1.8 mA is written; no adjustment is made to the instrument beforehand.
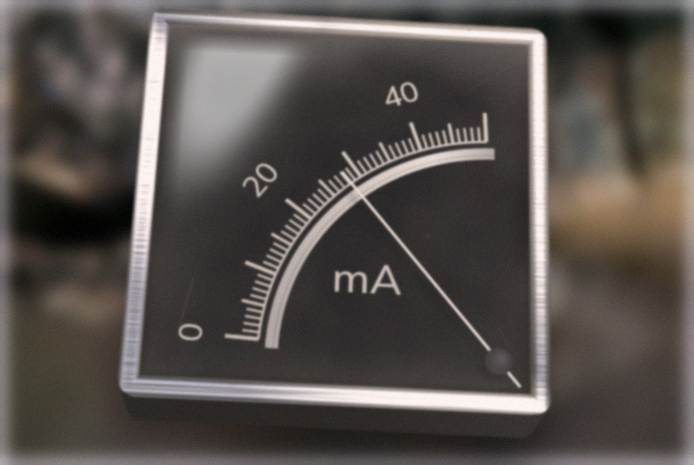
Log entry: 28 mA
